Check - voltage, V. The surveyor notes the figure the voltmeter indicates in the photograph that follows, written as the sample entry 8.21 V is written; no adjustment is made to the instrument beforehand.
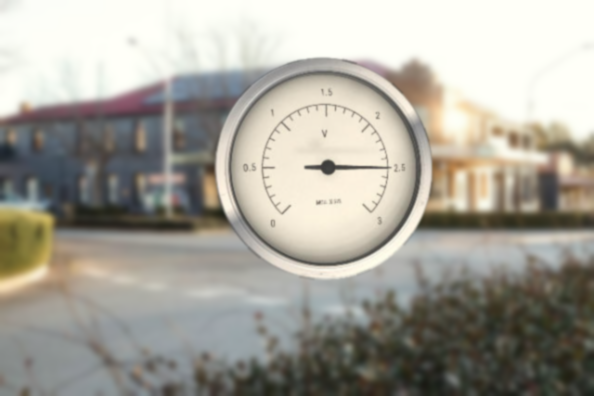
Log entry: 2.5 V
